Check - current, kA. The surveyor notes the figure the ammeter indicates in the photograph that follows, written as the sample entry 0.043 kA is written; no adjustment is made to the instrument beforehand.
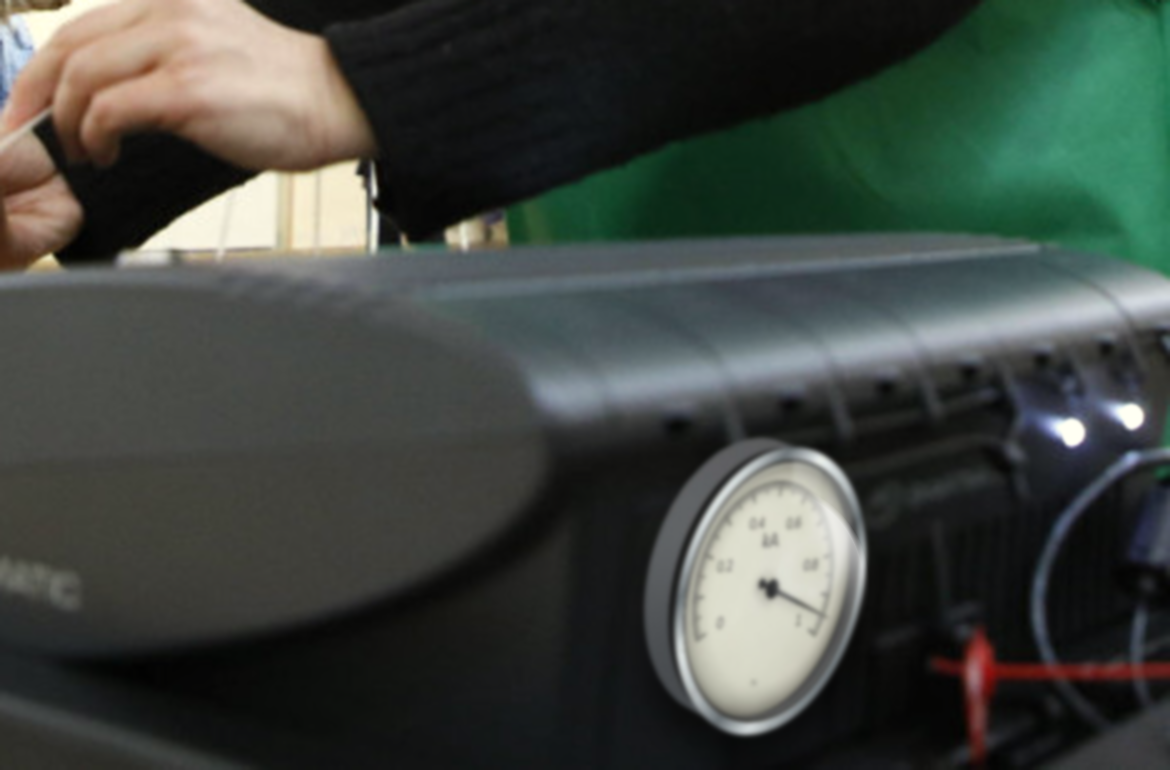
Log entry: 0.95 kA
